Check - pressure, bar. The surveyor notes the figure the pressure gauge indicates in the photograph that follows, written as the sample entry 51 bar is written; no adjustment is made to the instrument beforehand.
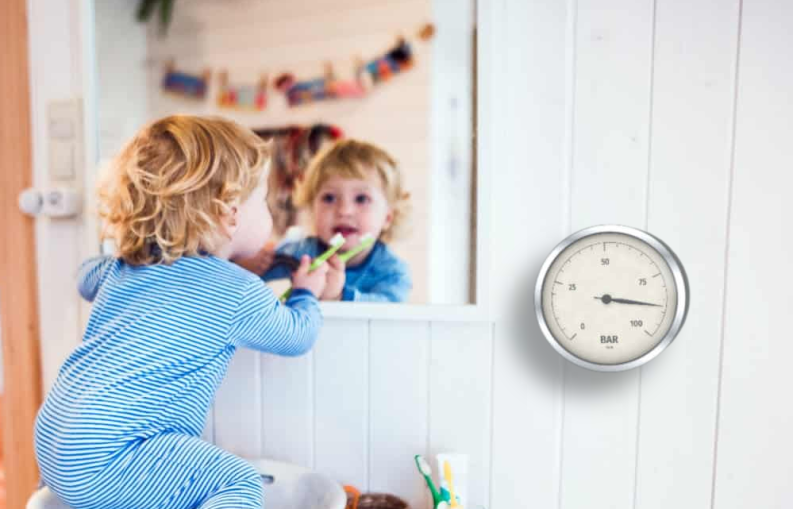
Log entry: 87.5 bar
